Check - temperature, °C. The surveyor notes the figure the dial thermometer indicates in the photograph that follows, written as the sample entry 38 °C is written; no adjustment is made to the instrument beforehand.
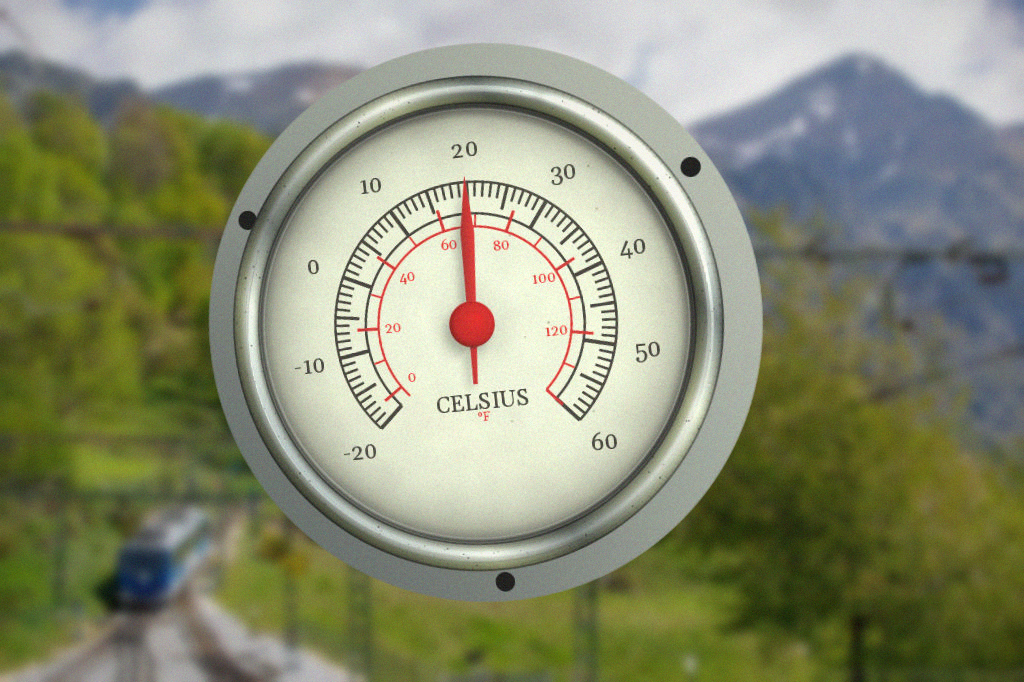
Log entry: 20 °C
